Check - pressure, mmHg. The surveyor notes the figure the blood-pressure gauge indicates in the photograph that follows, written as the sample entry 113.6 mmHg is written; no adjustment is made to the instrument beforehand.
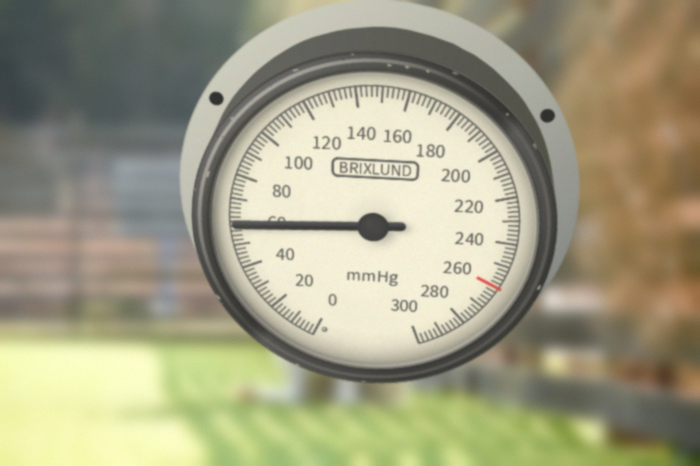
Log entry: 60 mmHg
